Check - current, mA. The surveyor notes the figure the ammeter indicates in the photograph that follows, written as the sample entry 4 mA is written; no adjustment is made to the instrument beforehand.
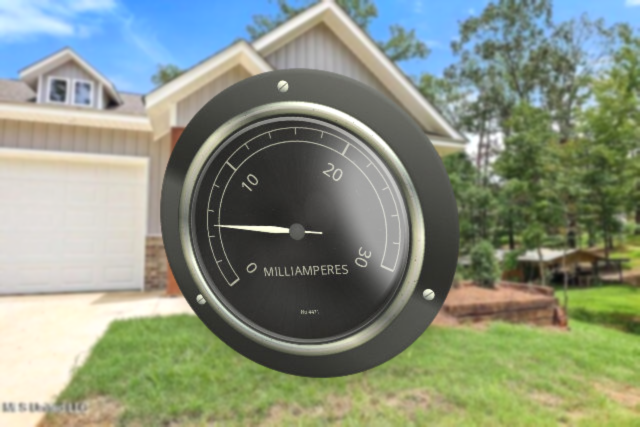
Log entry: 5 mA
